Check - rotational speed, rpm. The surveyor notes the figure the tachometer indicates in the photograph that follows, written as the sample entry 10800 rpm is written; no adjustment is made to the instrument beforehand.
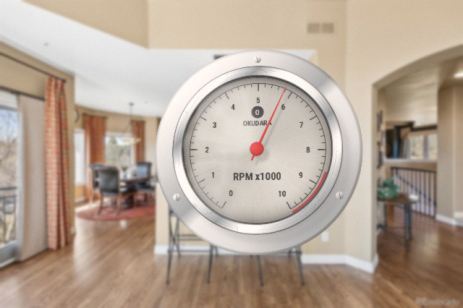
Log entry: 5800 rpm
